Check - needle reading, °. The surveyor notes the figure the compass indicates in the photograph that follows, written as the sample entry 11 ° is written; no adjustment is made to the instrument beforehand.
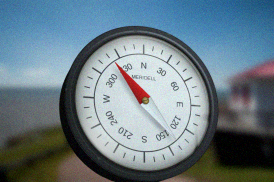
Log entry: 320 °
